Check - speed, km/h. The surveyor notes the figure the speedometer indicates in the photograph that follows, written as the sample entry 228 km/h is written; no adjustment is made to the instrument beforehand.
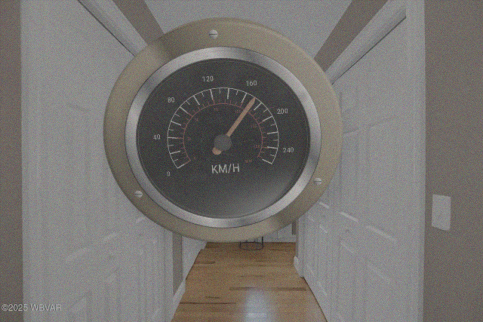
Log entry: 170 km/h
